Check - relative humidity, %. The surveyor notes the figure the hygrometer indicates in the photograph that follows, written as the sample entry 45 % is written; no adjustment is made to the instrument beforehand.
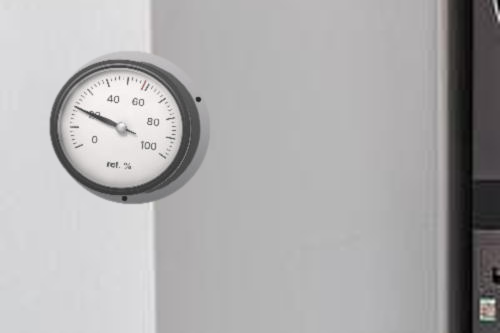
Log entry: 20 %
